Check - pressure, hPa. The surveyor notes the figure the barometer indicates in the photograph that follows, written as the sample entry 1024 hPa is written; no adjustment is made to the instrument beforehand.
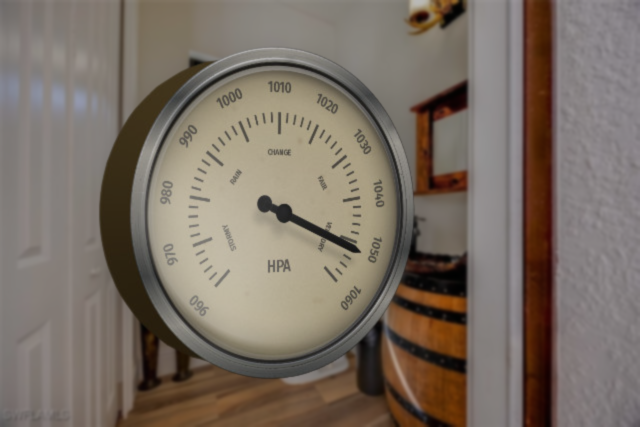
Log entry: 1052 hPa
